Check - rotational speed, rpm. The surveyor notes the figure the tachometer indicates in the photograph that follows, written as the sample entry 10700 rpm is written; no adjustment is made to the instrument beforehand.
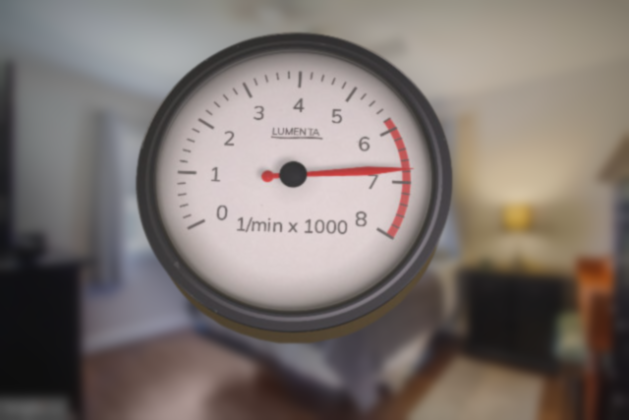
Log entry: 6800 rpm
